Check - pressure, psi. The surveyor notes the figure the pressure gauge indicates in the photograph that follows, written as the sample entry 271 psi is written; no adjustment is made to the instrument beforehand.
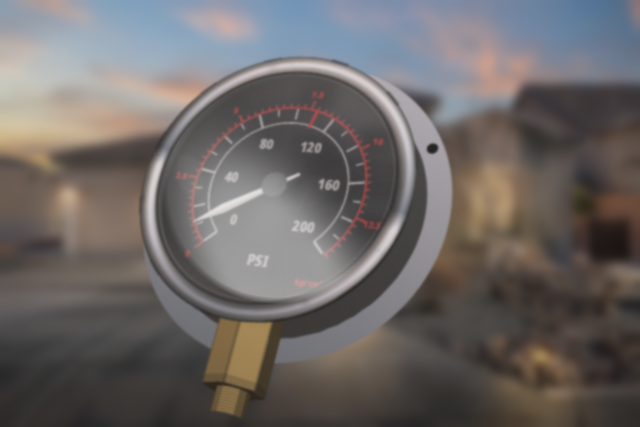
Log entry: 10 psi
